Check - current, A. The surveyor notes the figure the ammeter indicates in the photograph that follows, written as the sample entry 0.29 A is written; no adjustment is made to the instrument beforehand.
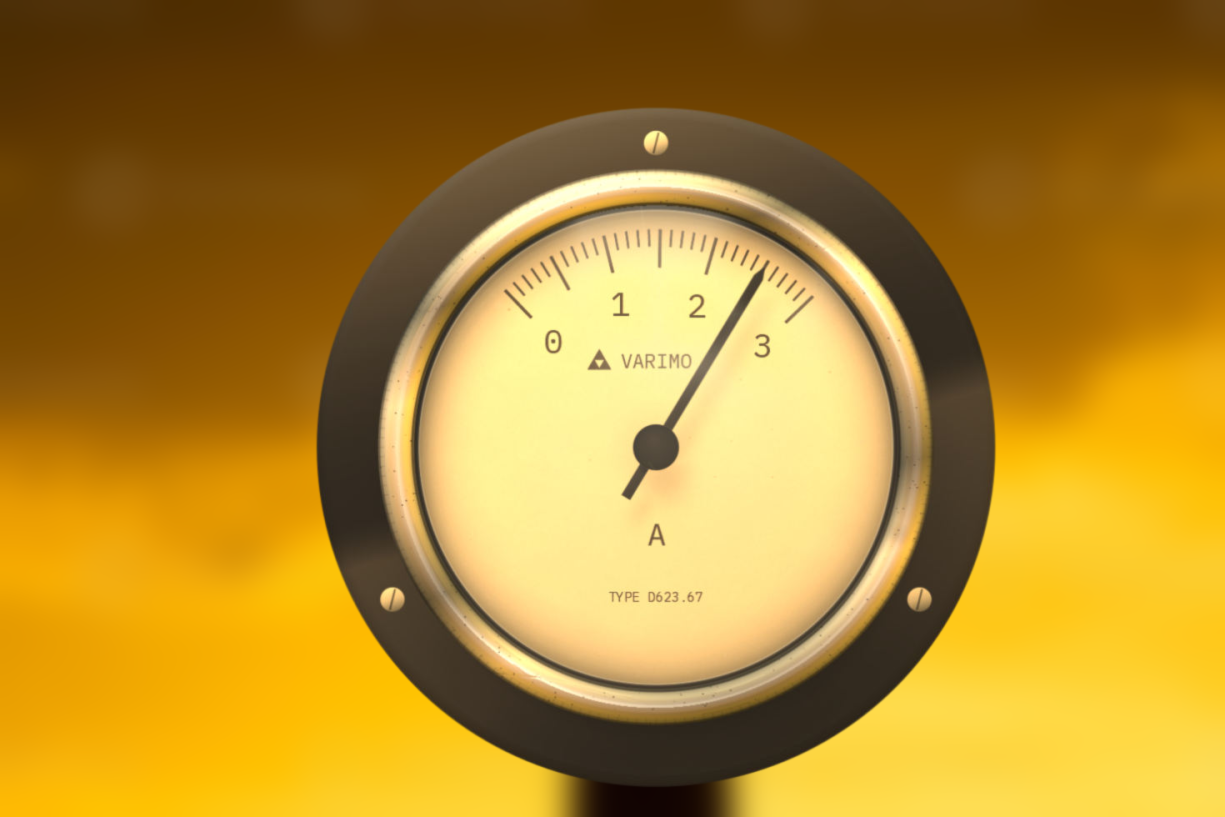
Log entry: 2.5 A
